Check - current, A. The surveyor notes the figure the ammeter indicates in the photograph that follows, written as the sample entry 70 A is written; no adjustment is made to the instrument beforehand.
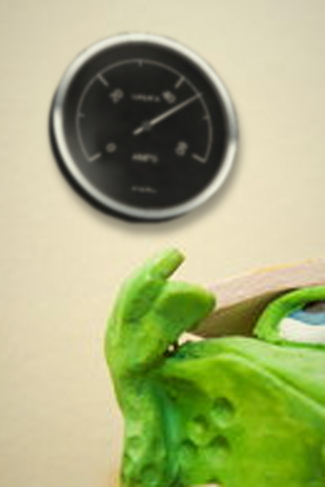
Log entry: 45 A
